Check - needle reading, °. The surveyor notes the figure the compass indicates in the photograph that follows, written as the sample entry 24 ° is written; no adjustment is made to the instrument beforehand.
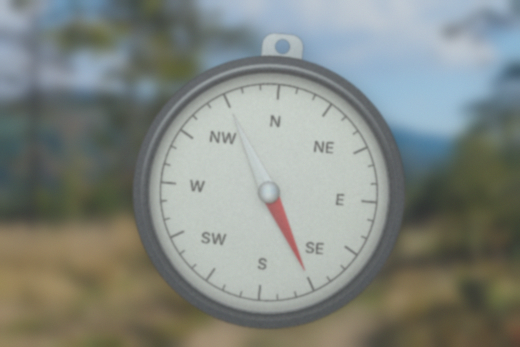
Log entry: 150 °
